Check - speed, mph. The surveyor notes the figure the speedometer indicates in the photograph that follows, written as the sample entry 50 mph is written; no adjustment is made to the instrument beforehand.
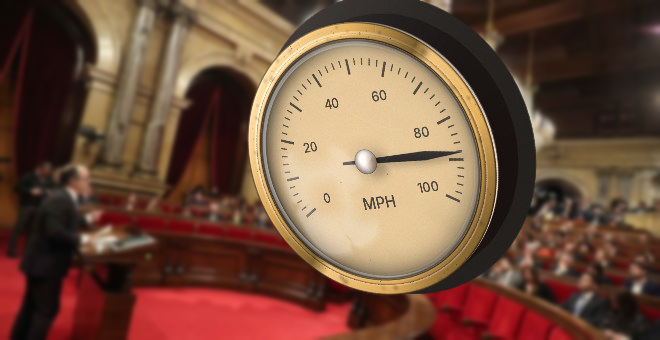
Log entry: 88 mph
